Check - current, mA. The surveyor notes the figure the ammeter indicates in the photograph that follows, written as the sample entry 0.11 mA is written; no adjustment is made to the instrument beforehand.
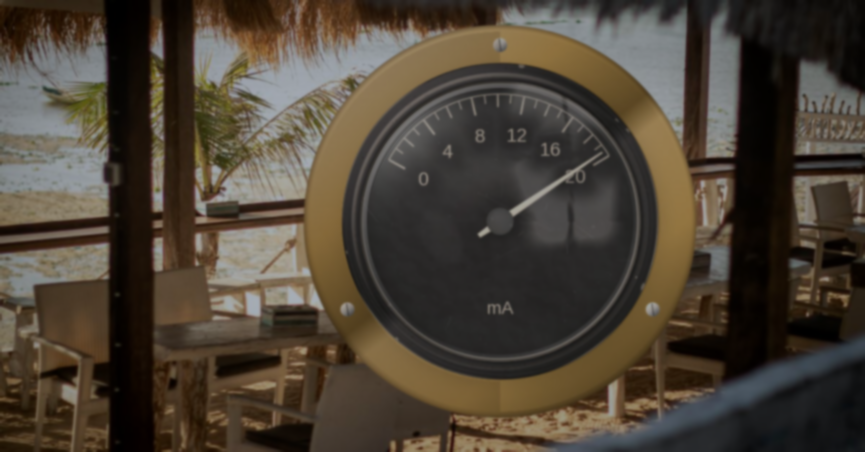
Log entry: 19.5 mA
